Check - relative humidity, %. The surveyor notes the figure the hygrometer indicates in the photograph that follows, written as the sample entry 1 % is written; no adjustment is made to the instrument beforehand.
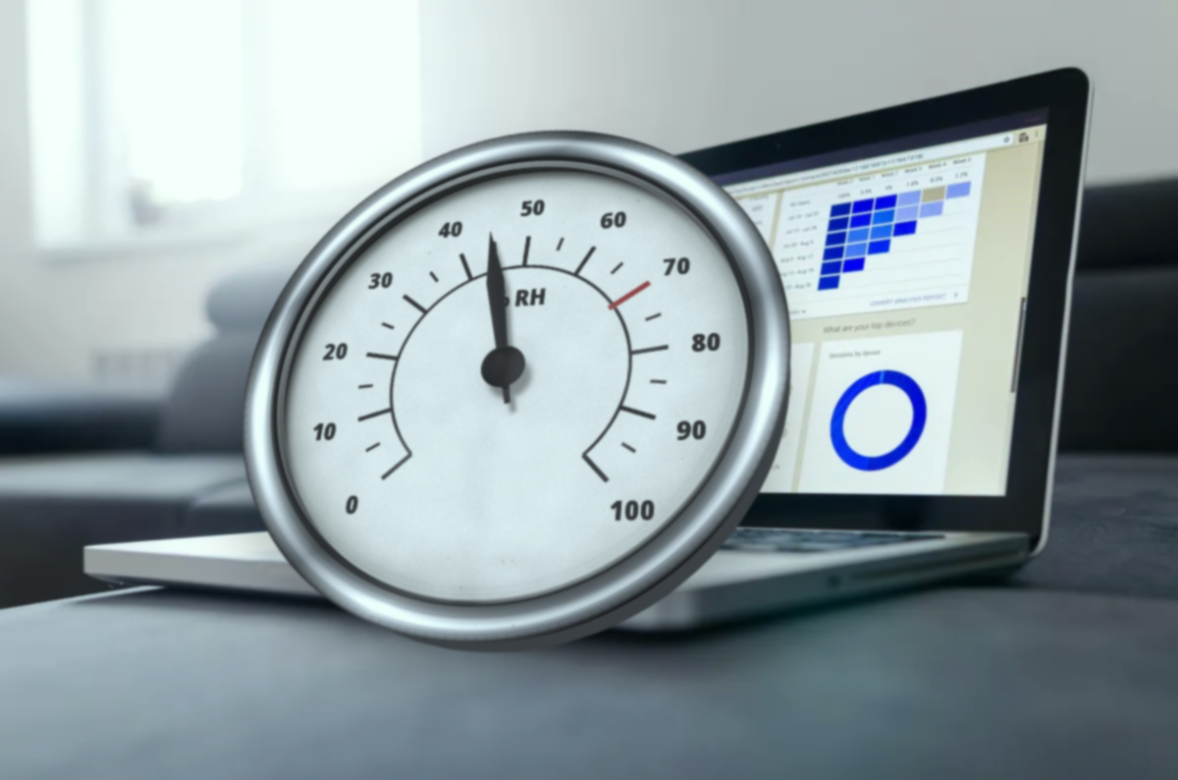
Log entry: 45 %
